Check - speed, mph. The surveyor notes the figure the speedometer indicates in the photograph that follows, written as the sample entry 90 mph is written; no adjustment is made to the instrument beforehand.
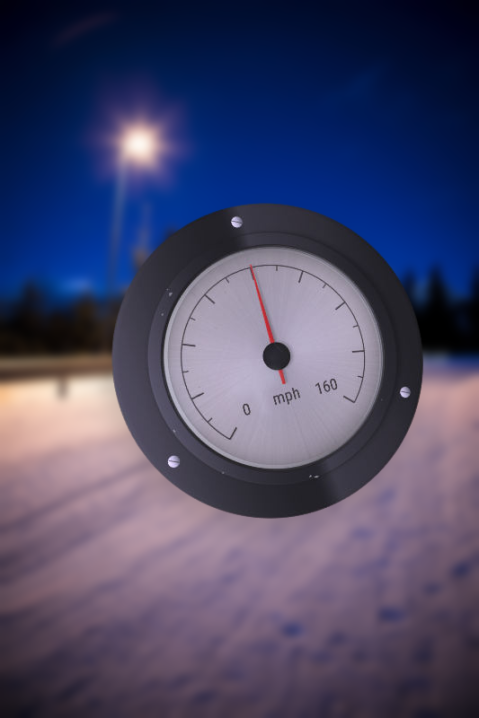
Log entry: 80 mph
